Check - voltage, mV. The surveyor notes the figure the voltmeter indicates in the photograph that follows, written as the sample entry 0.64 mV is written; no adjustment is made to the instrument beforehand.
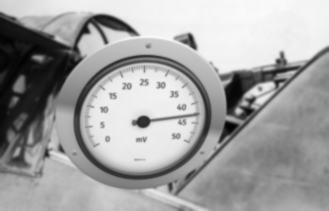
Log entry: 42.5 mV
